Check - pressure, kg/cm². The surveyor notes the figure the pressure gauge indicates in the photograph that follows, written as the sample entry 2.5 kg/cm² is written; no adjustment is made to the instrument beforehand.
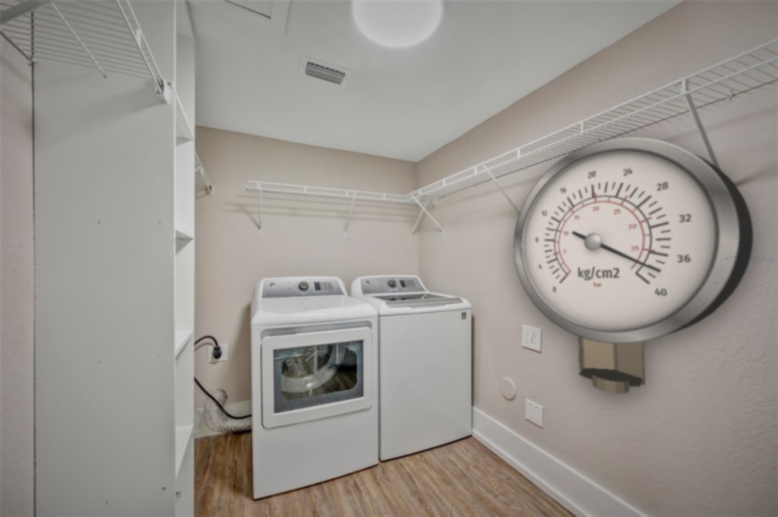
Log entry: 38 kg/cm²
